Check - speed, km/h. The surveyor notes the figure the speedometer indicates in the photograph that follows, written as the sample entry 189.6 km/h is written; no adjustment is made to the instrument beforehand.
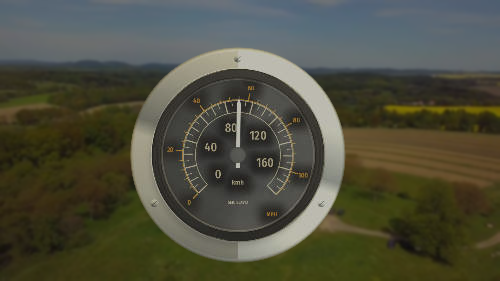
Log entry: 90 km/h
